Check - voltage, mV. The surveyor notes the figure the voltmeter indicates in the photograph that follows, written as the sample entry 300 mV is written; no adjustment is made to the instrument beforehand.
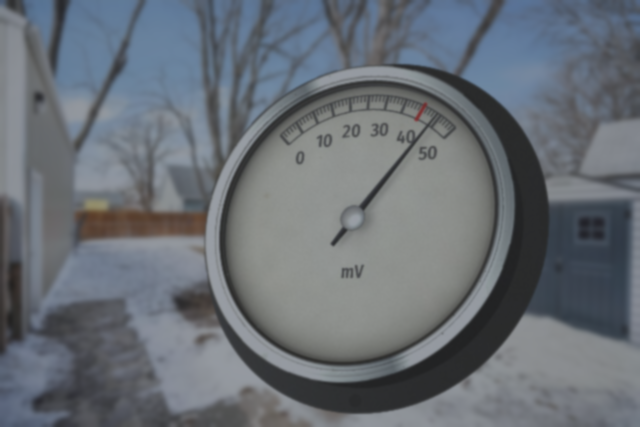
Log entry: 45 mV
